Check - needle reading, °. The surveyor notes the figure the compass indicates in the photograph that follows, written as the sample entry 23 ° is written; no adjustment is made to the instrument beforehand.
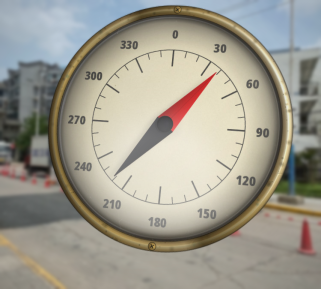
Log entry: 40 °
